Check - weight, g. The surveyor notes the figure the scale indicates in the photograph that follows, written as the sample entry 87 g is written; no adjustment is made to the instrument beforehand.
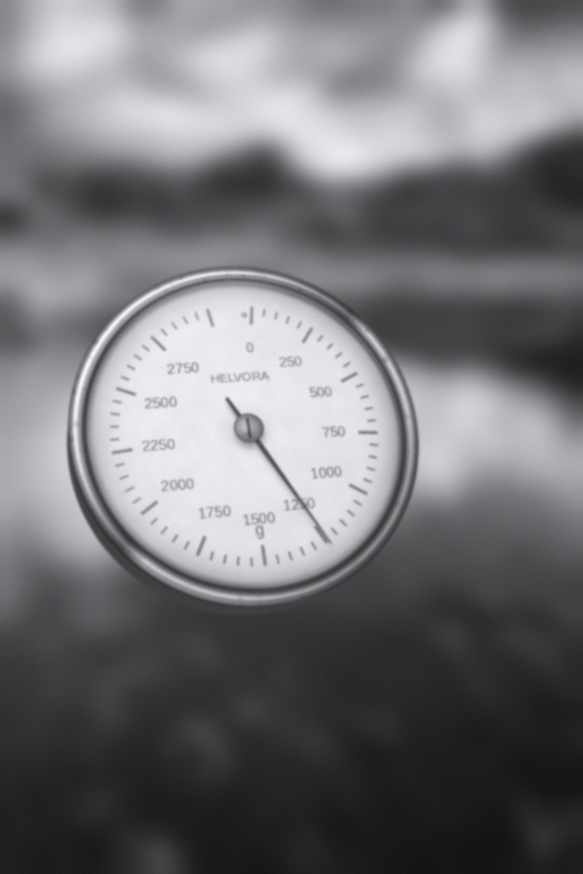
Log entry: 1250 g
